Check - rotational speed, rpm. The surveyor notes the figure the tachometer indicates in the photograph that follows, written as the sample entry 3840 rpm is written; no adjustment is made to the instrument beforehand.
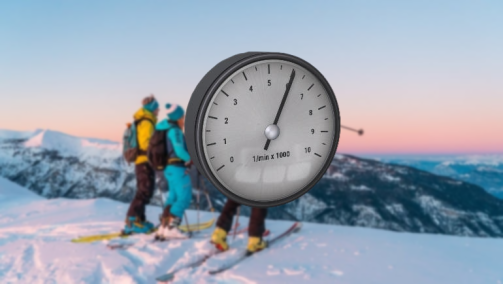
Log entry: 6000 rpm
